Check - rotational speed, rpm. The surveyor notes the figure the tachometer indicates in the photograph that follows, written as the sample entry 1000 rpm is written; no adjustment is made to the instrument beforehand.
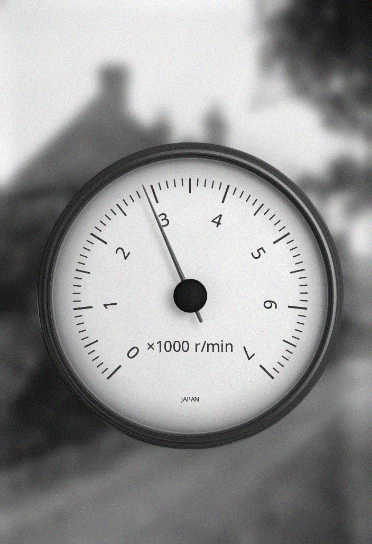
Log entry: 2900 rpm
